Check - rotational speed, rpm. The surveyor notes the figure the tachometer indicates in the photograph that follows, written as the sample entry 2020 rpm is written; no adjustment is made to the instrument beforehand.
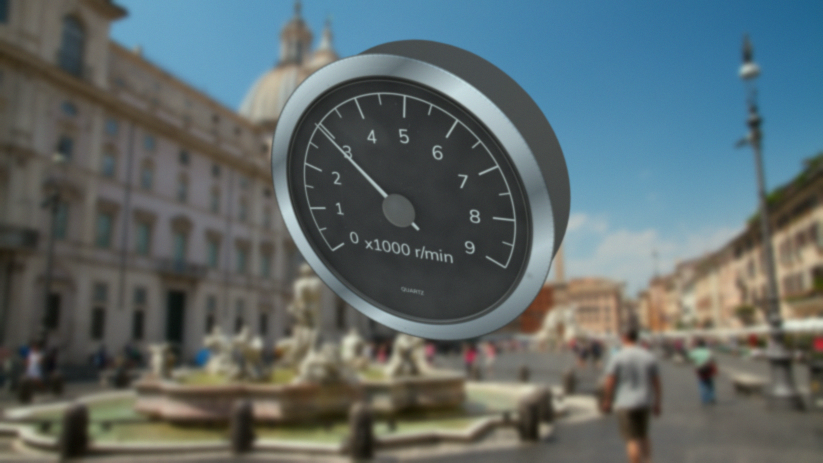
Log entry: 3000 rpm
